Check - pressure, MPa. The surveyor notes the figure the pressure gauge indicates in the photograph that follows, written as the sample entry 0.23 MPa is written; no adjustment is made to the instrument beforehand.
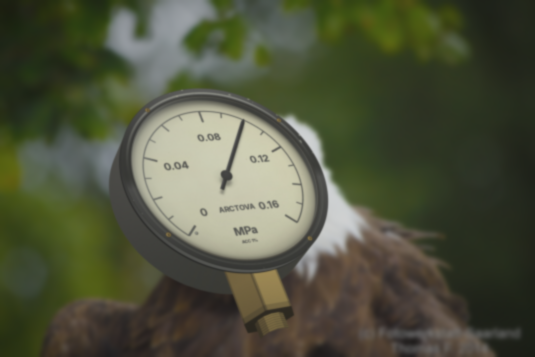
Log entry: 0.1 MPa
